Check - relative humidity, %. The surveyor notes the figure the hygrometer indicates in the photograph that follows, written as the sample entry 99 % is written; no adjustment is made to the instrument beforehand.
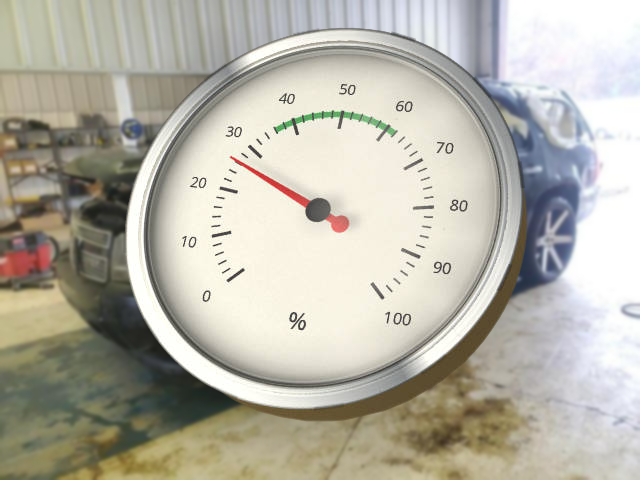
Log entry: 26 %
